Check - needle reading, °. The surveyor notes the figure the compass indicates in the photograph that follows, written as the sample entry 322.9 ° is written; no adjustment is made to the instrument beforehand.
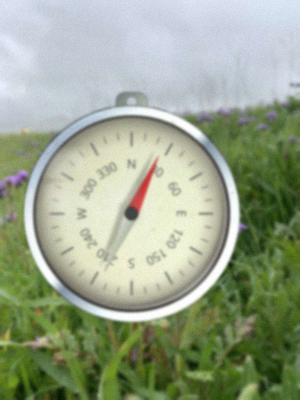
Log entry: 25 °
